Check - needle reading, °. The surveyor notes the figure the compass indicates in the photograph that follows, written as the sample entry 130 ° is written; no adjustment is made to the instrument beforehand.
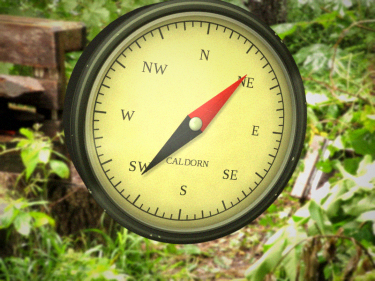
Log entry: 40 °
